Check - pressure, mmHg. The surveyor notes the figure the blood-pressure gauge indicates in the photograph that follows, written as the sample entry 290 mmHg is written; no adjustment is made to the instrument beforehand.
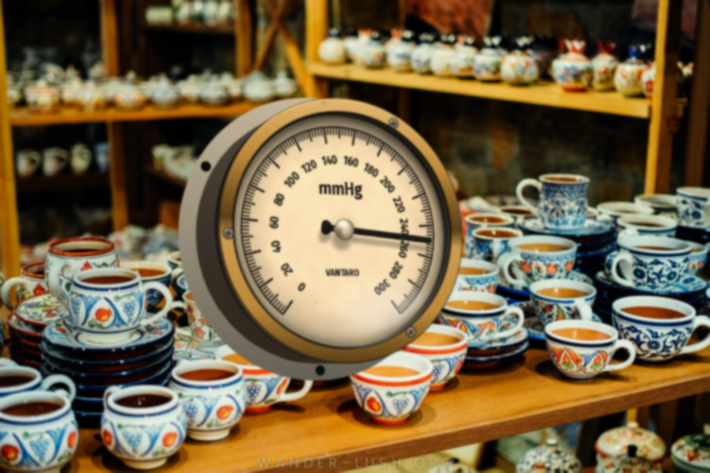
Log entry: 250 mmHg
